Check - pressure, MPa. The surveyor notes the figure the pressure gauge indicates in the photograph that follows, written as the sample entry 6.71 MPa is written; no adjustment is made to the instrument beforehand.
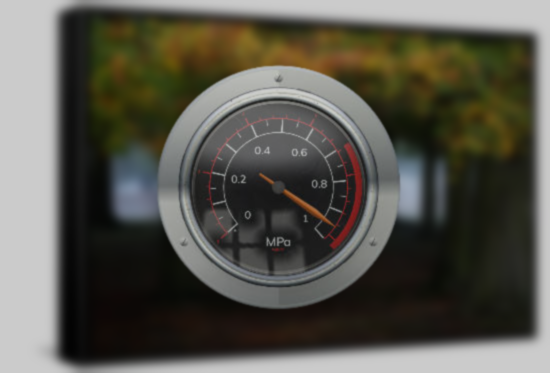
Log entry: 0.95 MPa
